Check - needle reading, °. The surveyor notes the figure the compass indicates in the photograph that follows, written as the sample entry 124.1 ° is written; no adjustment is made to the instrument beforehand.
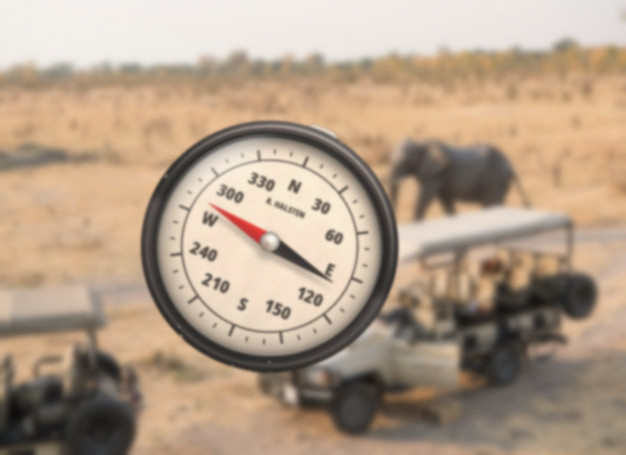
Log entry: 280 °
